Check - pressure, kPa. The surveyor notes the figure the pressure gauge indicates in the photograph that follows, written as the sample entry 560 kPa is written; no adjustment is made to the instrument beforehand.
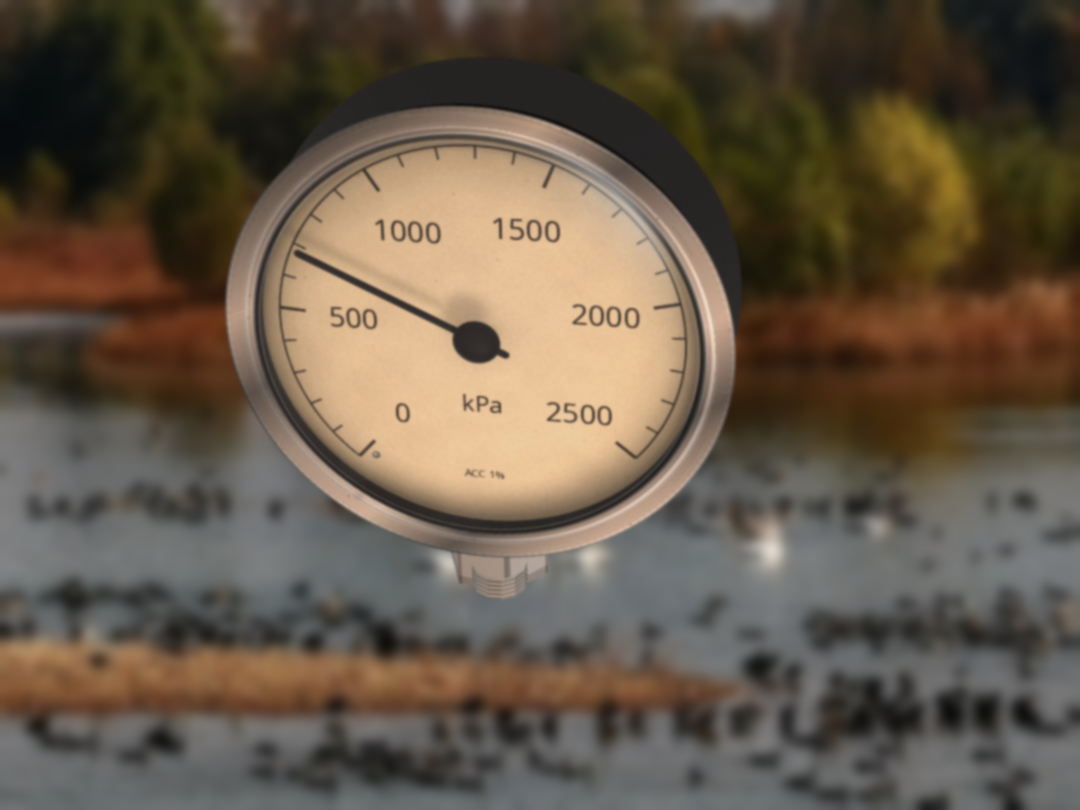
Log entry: 700 kPa
